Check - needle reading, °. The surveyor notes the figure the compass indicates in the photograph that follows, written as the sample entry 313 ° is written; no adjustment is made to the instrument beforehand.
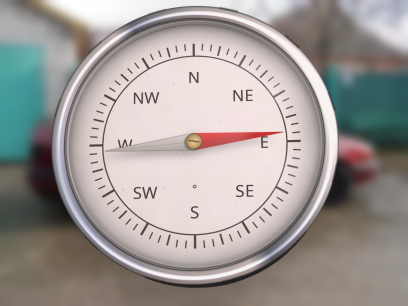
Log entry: 85 °
